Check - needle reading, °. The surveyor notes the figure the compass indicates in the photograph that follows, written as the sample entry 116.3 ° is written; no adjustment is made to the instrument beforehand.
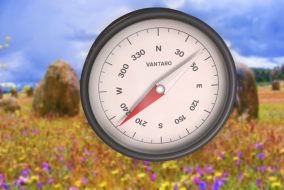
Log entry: 230 °
